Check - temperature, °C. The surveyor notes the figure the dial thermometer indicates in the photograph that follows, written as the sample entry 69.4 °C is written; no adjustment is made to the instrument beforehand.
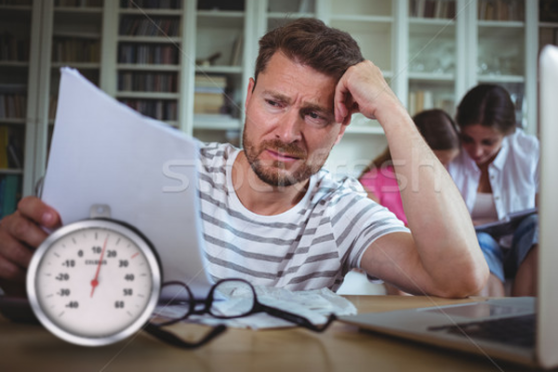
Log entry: 15 °C
